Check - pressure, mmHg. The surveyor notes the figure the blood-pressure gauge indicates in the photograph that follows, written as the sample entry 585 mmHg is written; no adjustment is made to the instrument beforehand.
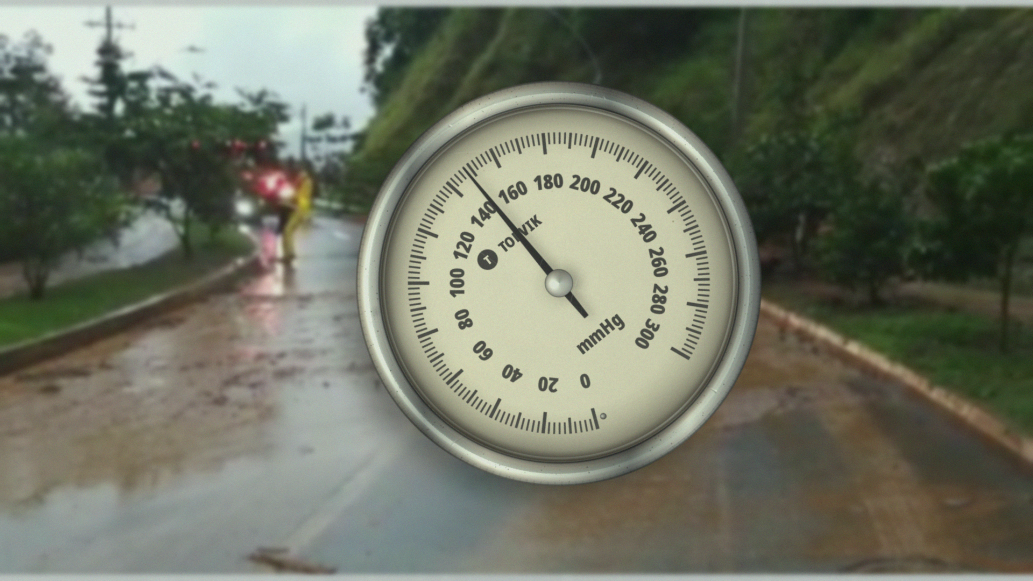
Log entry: 148 mmHg
